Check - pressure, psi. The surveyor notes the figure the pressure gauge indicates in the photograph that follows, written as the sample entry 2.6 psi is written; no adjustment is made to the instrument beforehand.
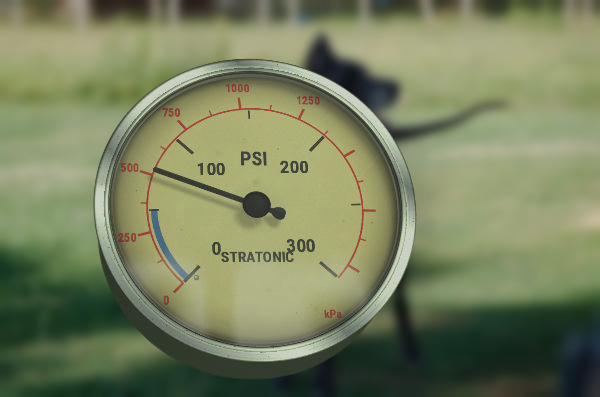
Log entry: 75 psi
